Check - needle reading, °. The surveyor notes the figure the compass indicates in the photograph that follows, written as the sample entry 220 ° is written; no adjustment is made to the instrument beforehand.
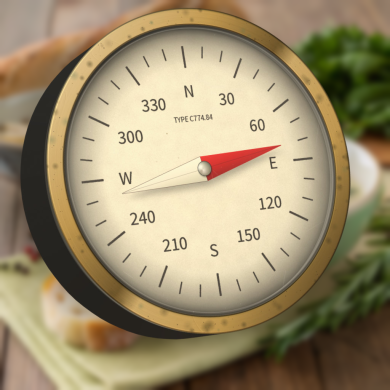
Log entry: 80 °
